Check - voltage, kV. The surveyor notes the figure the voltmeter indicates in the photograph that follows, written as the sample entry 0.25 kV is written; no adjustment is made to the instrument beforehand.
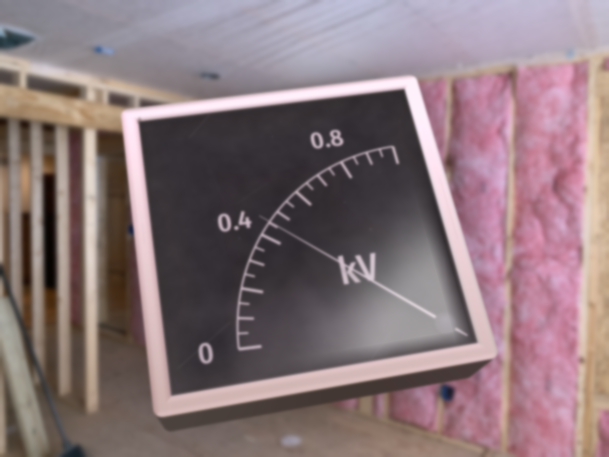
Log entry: 0.45 kV
